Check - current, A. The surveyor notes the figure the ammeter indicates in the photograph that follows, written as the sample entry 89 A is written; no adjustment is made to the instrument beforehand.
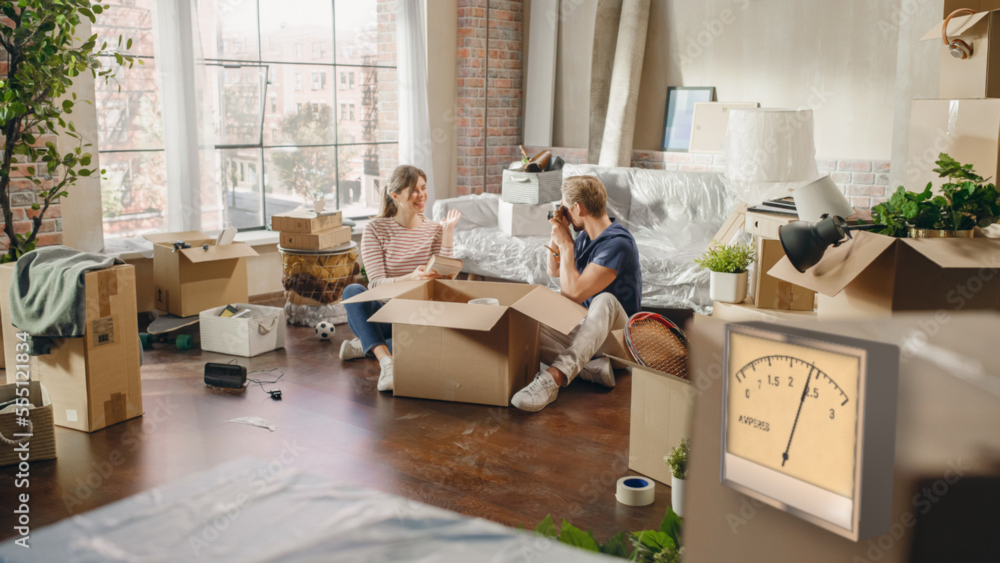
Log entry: 2.4 A
